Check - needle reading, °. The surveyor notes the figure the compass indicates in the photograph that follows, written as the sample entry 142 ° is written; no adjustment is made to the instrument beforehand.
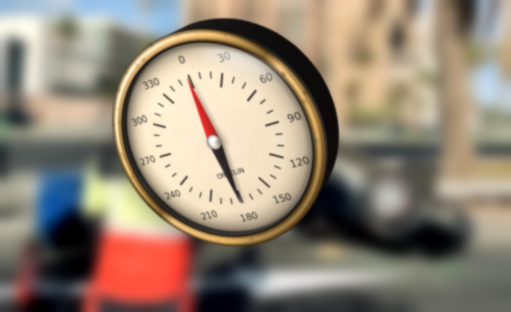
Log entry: 0 °
